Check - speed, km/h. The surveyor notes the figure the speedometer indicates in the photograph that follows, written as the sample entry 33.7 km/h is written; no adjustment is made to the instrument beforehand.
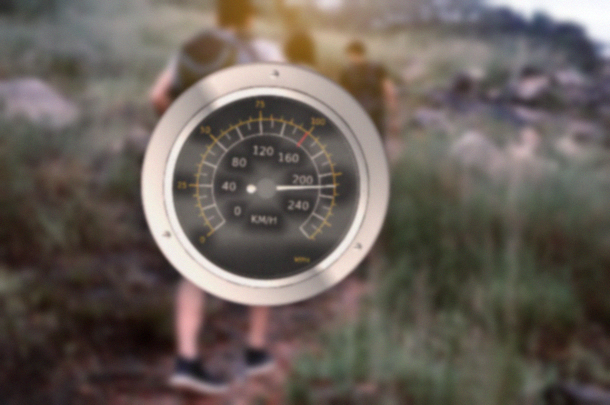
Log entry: 210 km/h
